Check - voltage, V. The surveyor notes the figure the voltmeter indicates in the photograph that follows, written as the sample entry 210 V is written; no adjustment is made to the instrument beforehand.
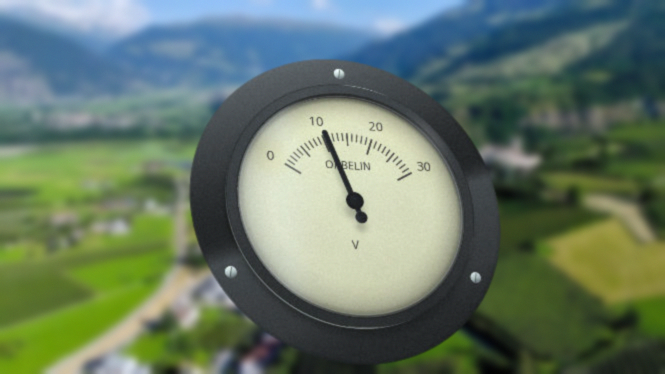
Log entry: 10 V
